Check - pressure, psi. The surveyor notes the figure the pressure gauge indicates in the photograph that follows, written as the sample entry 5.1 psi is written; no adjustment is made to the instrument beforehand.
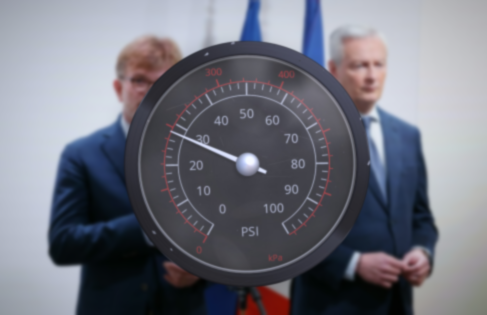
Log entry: 28 psi
